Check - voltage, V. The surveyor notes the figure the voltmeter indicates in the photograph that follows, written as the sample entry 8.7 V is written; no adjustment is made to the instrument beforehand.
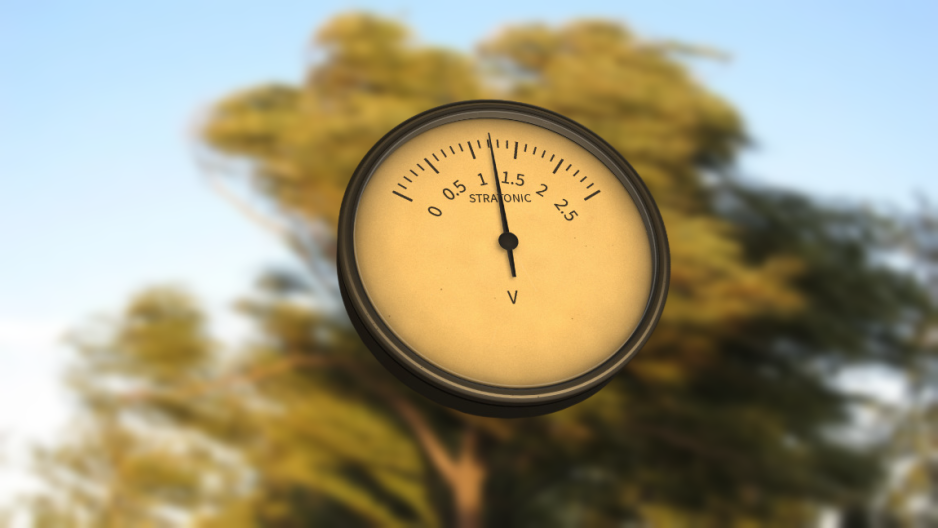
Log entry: 1.2 V
